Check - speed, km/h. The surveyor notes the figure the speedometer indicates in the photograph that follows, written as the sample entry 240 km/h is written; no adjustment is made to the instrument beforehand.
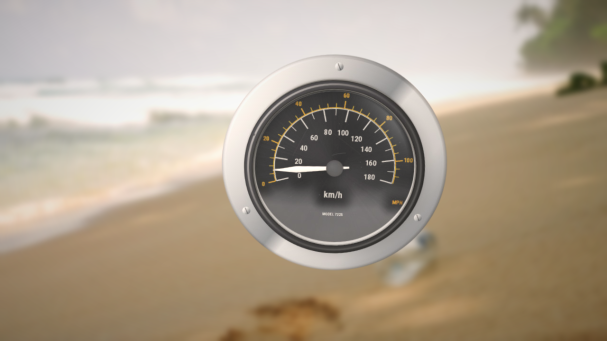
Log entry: 10 km/h
